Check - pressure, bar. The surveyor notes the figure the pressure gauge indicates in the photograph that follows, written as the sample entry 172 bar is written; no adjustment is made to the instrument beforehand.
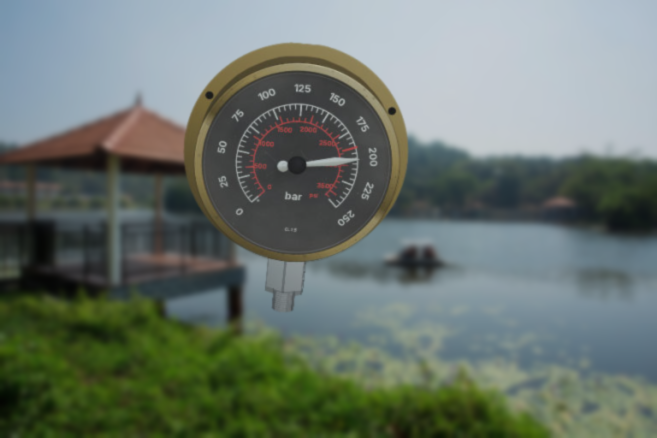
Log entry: 200 bar
